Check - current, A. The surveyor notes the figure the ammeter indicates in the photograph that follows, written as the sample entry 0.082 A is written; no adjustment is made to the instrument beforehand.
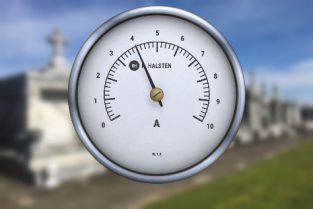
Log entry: 4 A
